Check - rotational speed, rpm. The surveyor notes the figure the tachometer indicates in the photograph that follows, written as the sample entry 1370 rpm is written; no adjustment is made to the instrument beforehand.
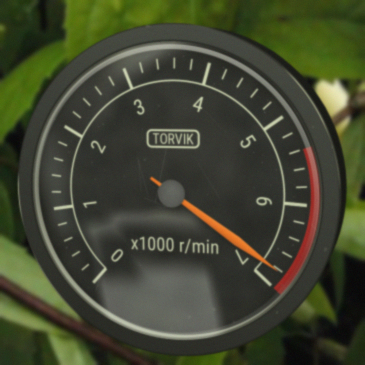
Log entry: 6800 rpm
